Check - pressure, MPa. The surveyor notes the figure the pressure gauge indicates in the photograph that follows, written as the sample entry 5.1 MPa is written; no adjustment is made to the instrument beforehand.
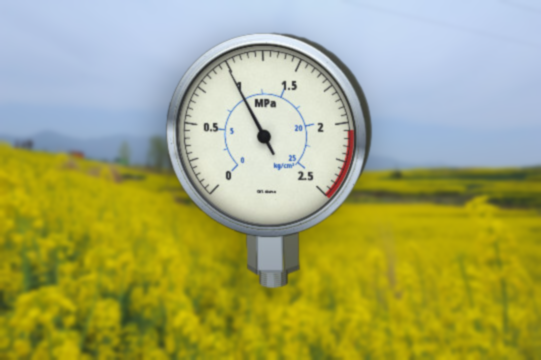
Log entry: 1 MPa
